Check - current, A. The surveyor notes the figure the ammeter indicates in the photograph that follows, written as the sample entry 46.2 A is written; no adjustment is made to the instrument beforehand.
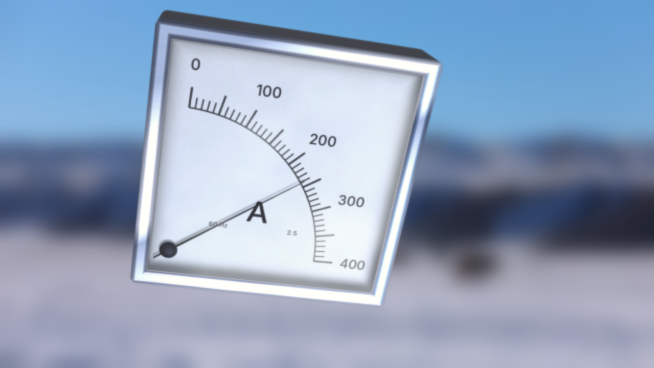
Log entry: 240 A
